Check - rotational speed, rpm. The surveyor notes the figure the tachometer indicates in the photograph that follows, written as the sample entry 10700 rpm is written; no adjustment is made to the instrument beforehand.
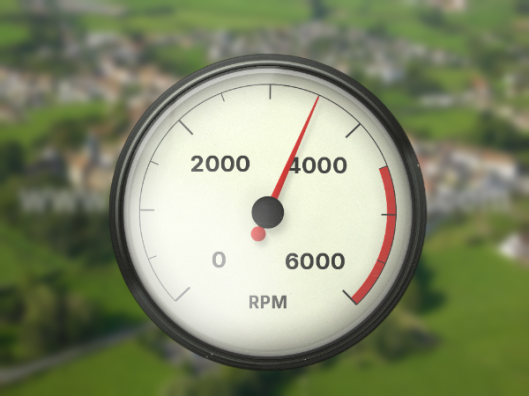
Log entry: 3500 rpm
